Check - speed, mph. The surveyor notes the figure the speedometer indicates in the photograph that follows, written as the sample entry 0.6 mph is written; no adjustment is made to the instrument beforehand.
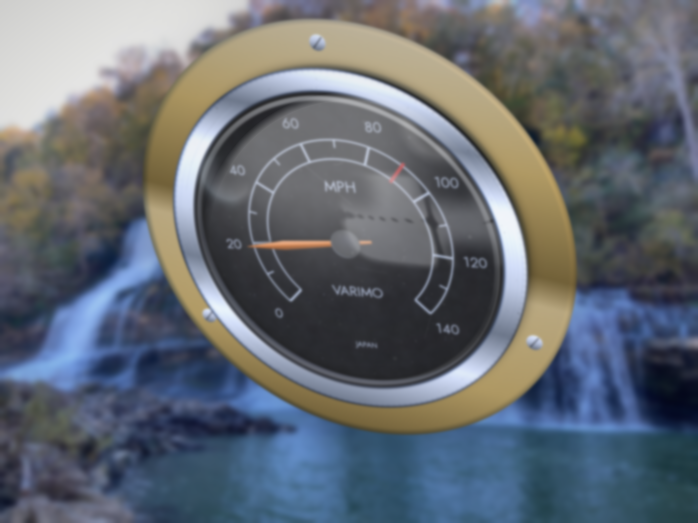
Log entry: 20 mph
